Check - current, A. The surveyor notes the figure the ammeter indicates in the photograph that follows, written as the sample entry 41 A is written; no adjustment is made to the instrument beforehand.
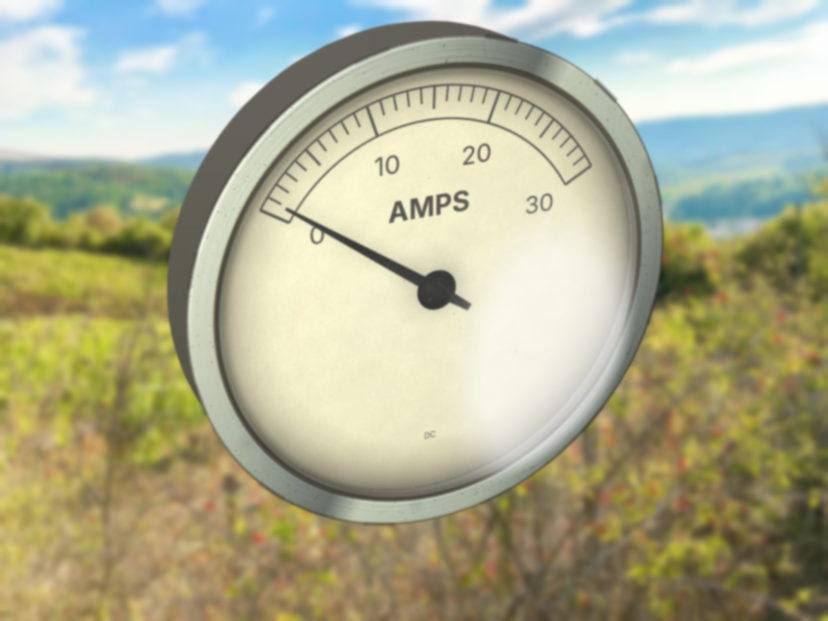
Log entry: 1 A
